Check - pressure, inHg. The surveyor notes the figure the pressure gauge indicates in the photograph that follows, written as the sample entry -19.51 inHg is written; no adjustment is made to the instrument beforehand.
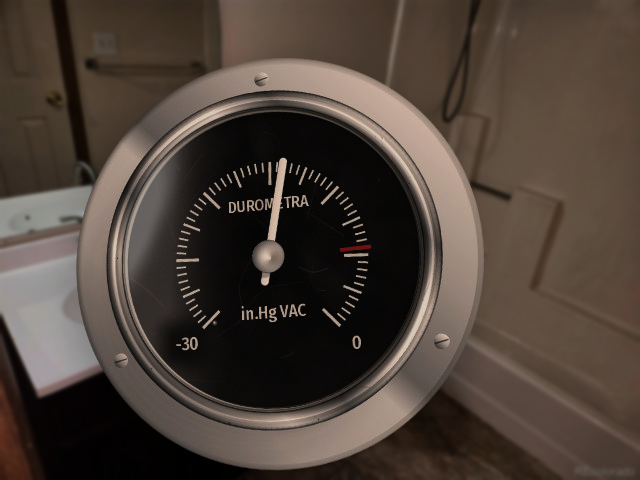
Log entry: -14 inHg
